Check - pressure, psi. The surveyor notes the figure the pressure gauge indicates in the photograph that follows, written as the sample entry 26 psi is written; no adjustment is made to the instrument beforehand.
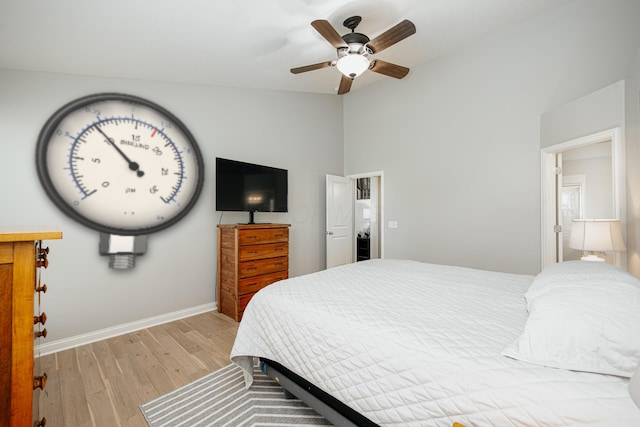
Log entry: 10 psi
